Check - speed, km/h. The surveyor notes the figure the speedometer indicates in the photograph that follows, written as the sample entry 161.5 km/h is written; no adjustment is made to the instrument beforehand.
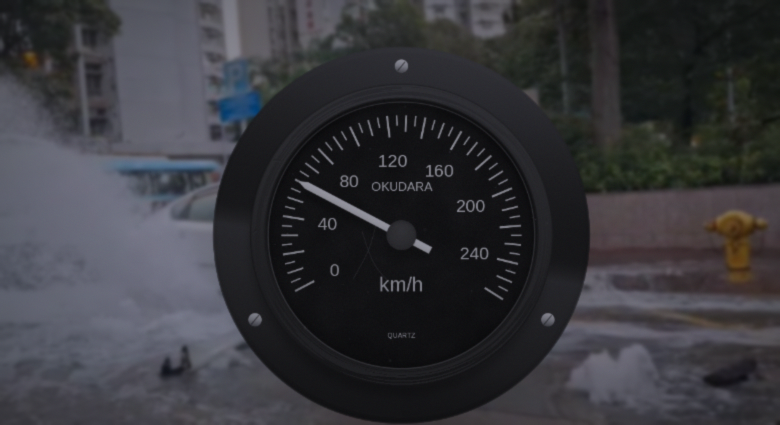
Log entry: 60 km/h
